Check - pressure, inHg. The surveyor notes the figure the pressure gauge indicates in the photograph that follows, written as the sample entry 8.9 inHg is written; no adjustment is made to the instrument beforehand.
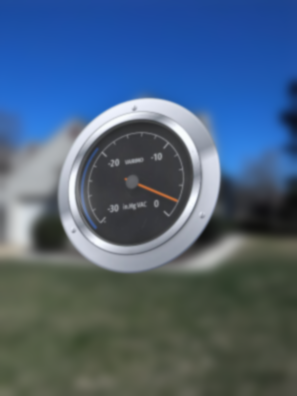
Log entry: -2 inHg
